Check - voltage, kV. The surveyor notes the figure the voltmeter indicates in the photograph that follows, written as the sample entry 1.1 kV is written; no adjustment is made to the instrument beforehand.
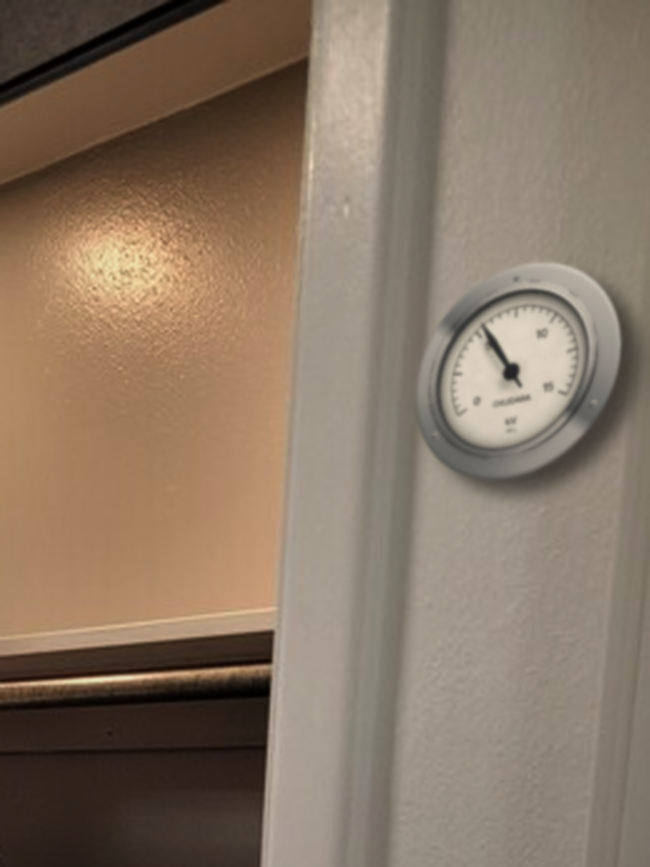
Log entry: 5.5 kV
